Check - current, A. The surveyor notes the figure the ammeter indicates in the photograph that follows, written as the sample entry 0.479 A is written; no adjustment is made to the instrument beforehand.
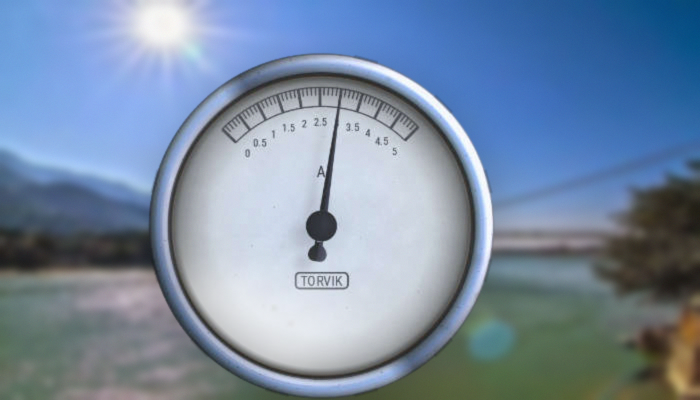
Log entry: 3 A
